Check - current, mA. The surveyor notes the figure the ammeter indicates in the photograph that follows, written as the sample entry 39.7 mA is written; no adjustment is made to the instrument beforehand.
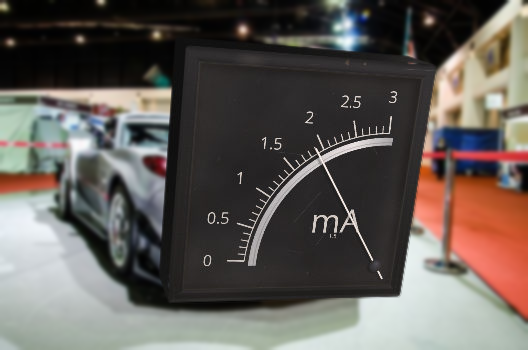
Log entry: 1.9 mA
